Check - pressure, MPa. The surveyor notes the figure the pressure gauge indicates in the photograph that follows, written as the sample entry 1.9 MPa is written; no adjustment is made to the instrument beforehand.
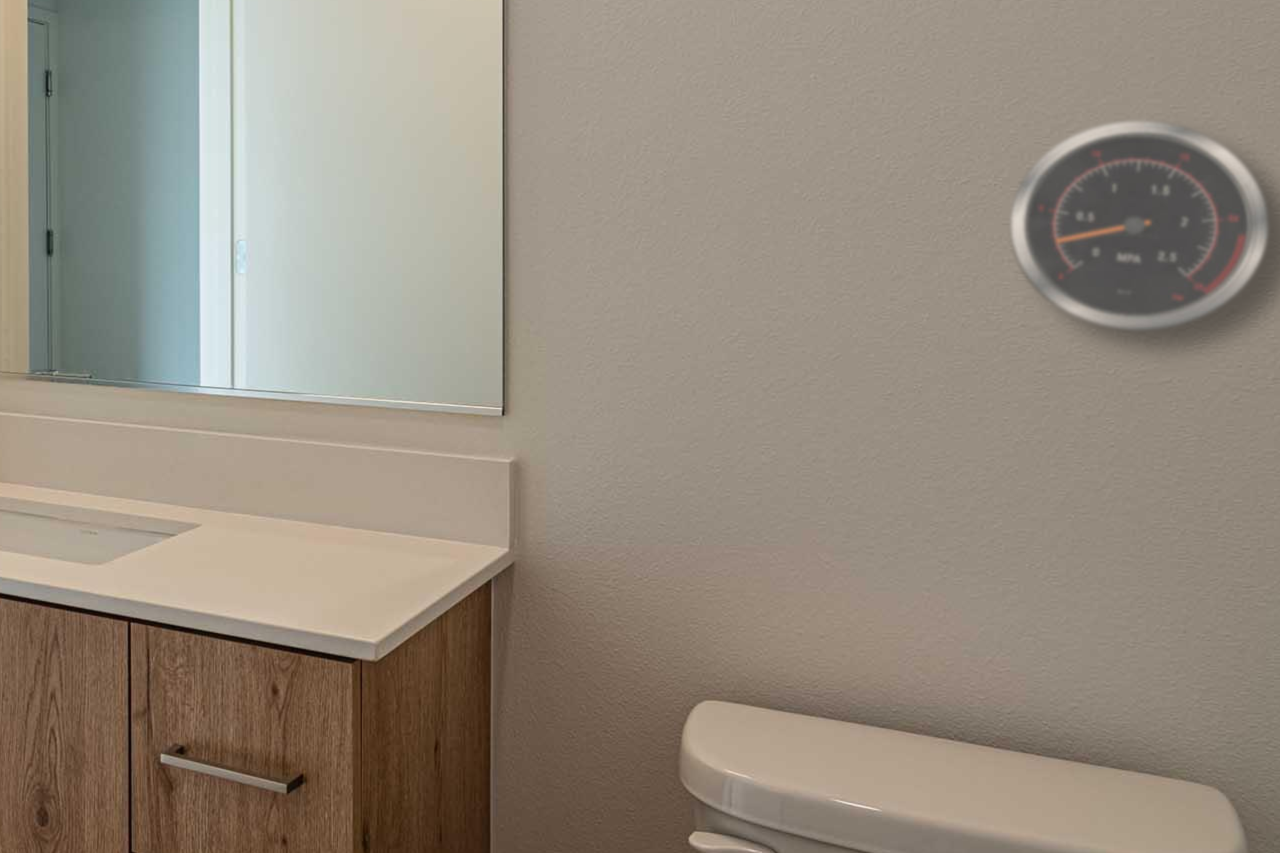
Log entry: 0.25 MPa
